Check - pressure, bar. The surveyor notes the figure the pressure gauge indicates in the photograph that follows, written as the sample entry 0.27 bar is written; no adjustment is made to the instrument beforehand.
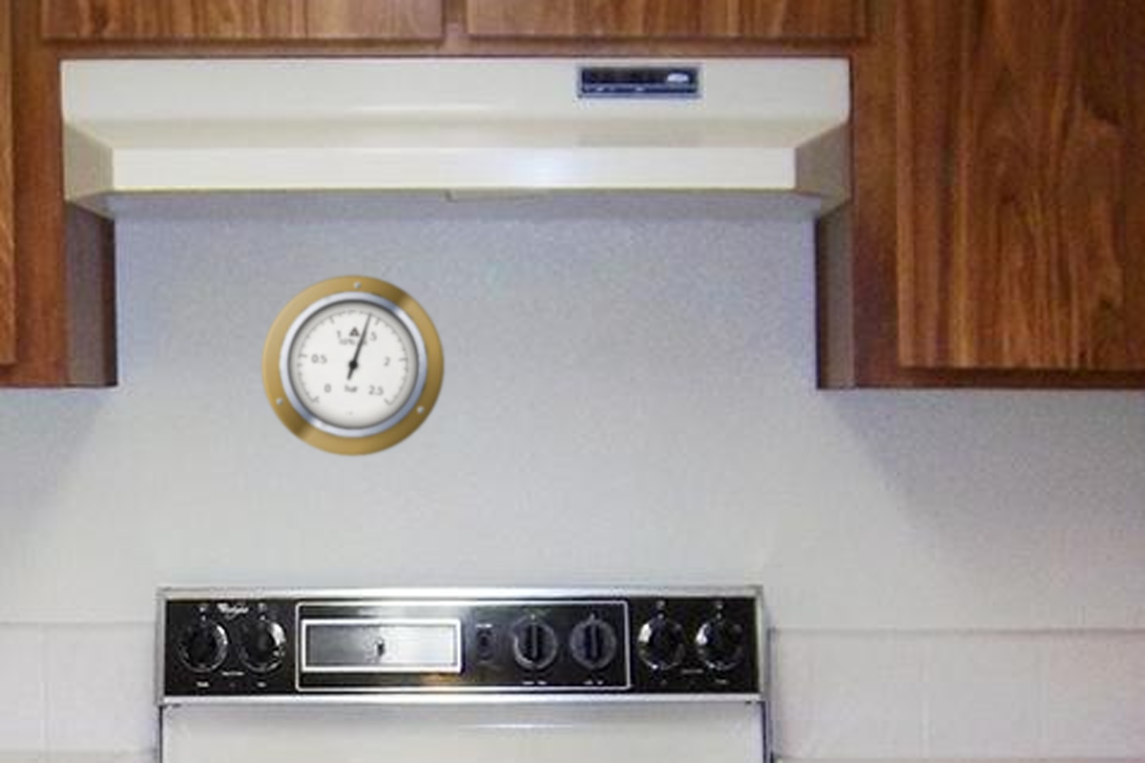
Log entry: 1.4 bar
